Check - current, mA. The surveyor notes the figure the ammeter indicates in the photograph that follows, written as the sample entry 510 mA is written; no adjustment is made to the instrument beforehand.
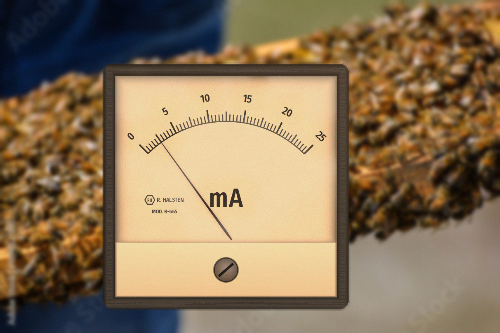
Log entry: 2.5 mA
